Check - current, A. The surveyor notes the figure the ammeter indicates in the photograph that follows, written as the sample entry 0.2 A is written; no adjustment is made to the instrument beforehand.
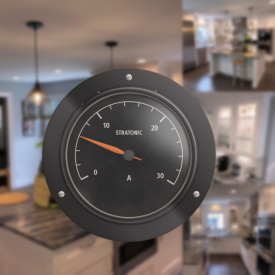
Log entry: 6 A
